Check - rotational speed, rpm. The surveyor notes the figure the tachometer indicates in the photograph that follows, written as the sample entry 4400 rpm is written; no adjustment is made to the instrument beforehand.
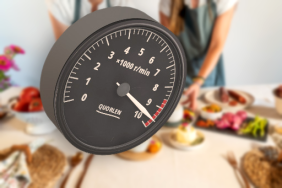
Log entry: 9600 rpm
